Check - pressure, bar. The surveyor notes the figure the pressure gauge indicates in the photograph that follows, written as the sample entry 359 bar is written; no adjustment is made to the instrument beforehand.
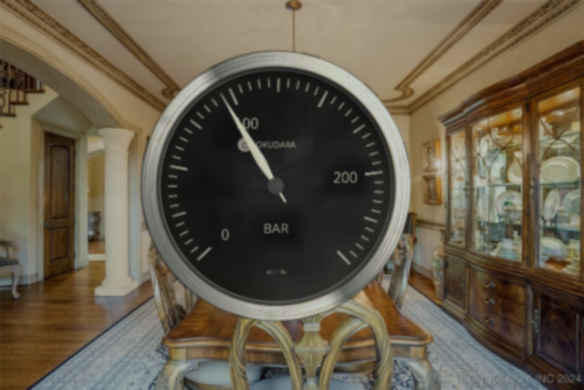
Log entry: 95 bar
